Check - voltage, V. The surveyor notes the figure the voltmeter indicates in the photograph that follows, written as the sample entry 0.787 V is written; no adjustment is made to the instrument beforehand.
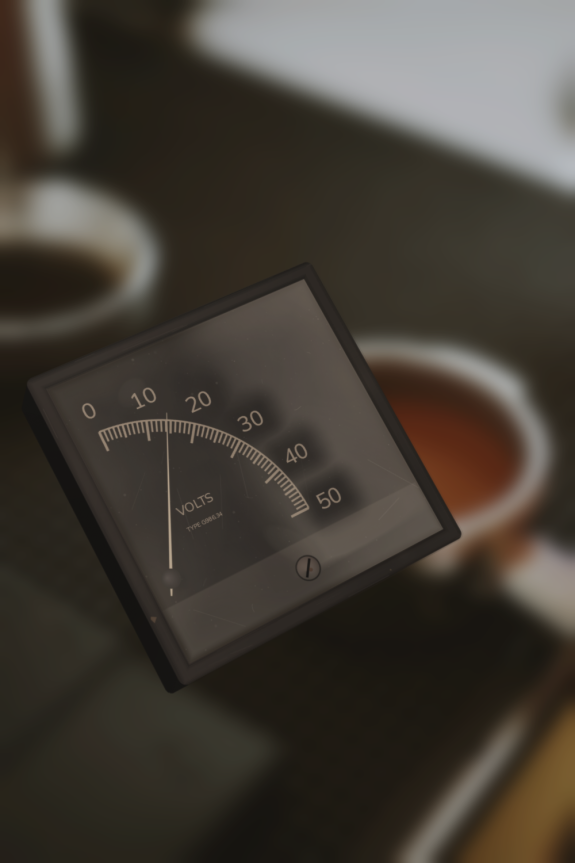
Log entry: 14 V
